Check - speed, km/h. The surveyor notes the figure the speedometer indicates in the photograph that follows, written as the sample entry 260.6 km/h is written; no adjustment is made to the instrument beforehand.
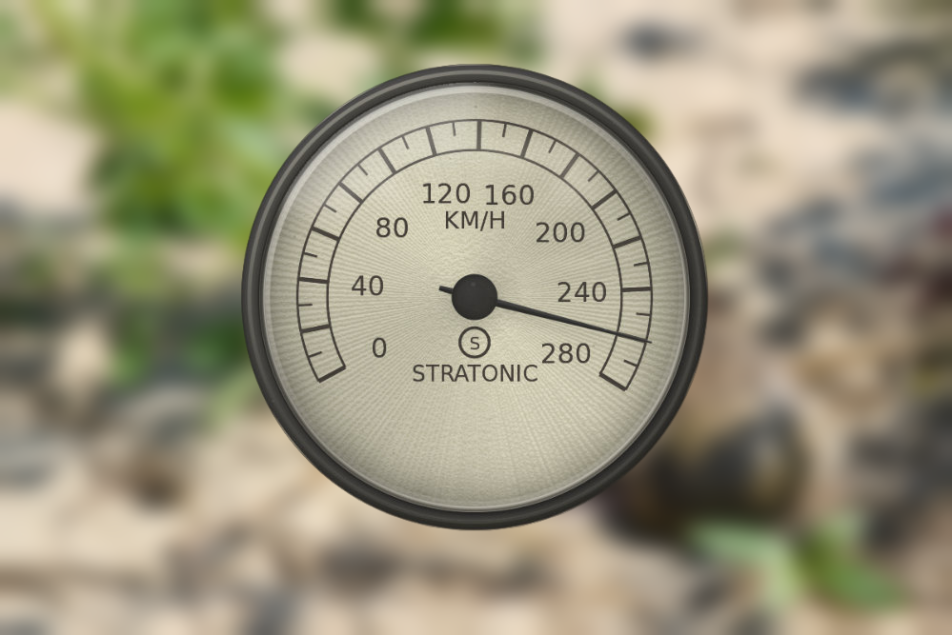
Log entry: 260 km/h
